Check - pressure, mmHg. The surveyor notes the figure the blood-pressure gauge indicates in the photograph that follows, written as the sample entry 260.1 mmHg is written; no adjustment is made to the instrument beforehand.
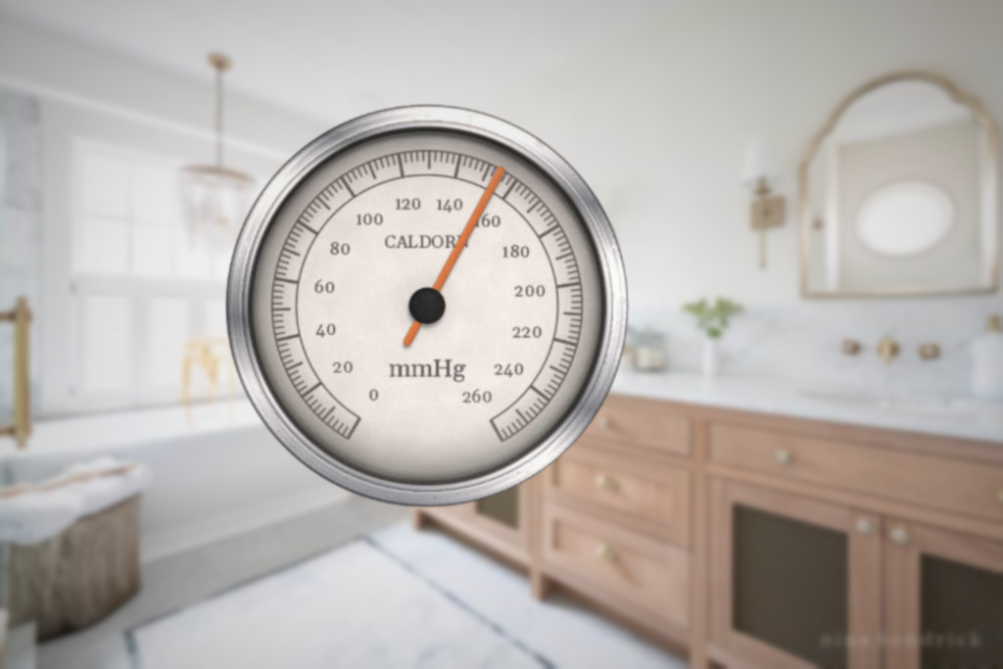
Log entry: 154 mmHg
